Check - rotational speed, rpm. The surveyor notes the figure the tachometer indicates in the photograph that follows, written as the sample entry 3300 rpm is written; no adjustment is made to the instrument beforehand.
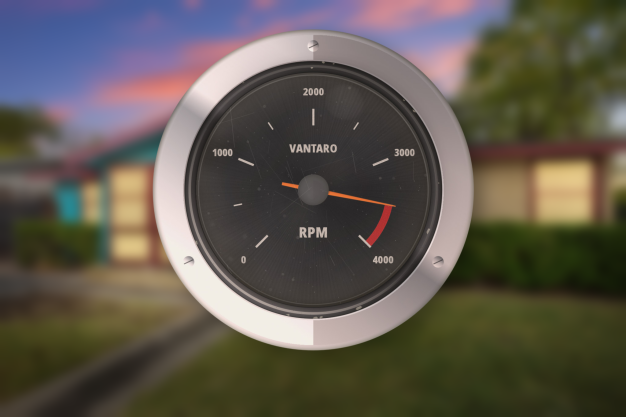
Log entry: 3500 rpm
